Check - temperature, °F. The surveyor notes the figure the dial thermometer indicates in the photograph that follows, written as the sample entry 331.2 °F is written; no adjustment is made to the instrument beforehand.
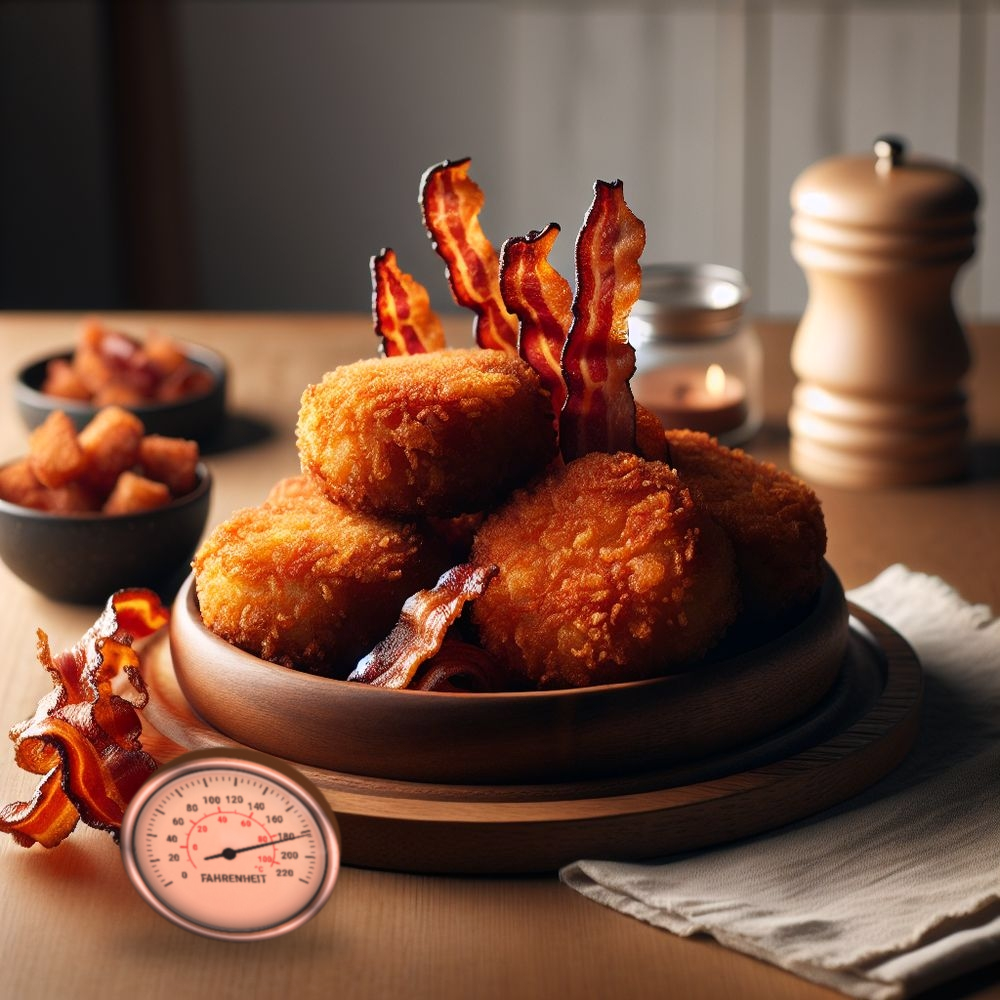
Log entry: 180 °F
